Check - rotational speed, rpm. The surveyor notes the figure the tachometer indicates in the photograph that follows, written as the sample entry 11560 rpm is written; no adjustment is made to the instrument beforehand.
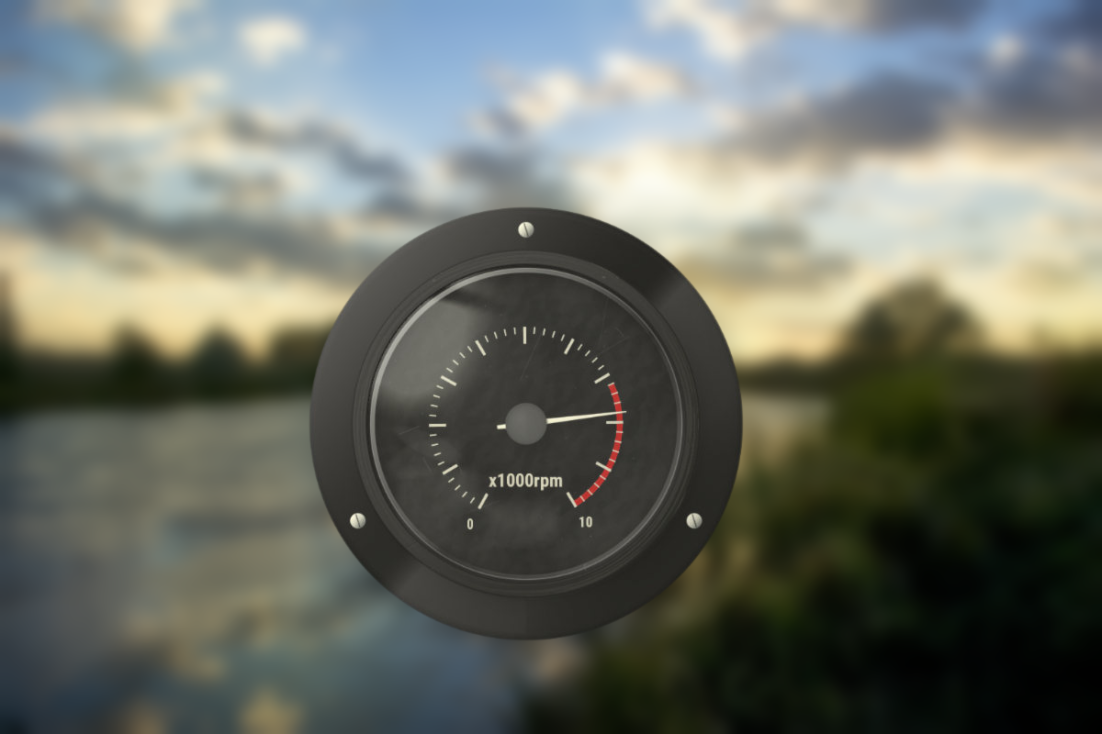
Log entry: 7800 rpm
